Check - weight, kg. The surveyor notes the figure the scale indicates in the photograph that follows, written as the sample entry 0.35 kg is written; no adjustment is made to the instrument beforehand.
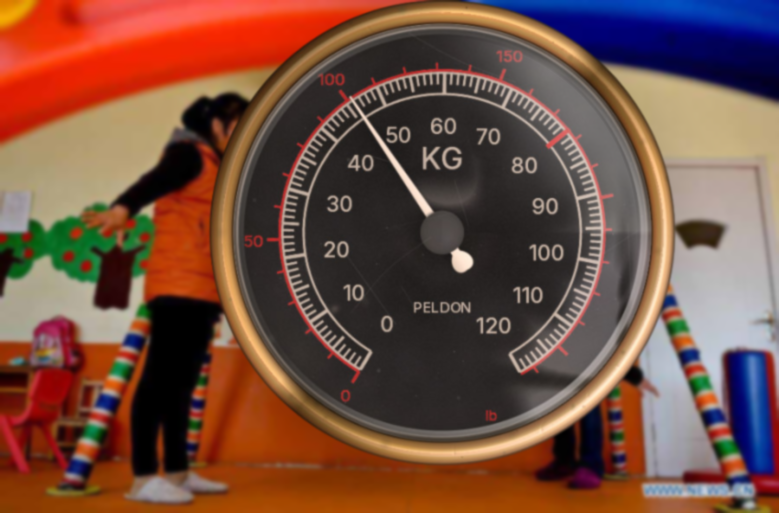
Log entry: 46 kg
